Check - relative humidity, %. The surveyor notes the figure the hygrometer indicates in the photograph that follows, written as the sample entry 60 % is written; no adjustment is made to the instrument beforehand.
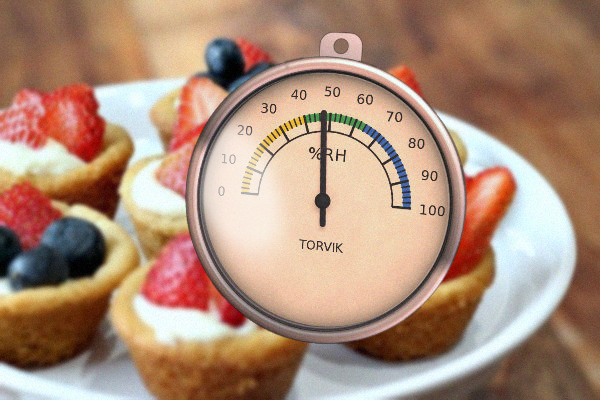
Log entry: 48 %
